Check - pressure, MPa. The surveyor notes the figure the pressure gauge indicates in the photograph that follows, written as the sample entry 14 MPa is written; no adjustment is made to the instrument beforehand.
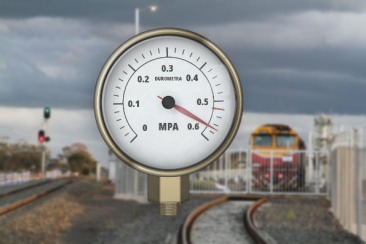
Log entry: 0.57 MPa
